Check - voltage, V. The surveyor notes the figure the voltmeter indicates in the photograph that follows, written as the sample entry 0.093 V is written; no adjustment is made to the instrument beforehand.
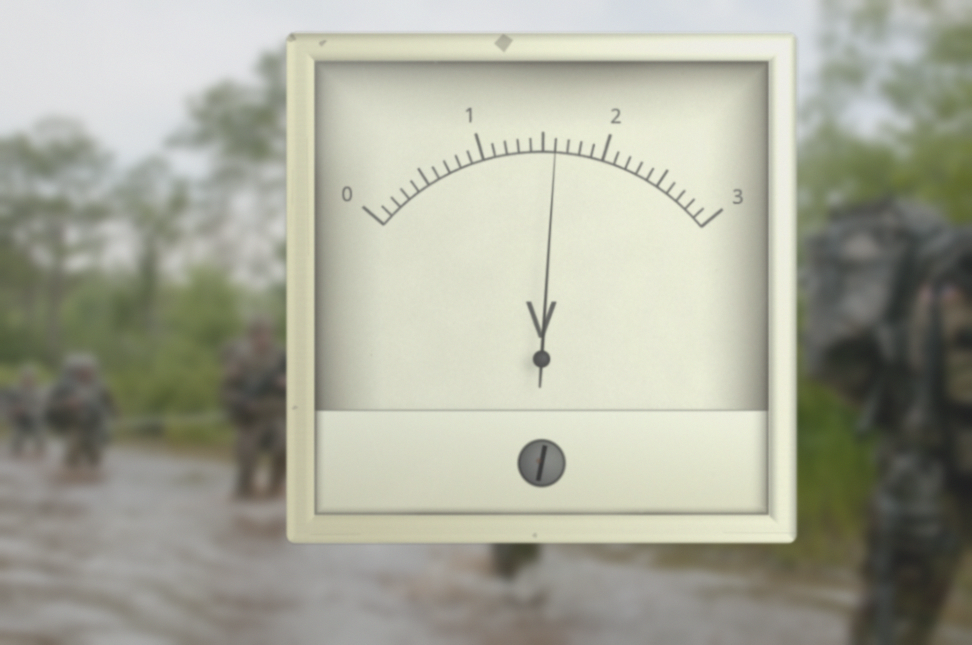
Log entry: 1.6 V
